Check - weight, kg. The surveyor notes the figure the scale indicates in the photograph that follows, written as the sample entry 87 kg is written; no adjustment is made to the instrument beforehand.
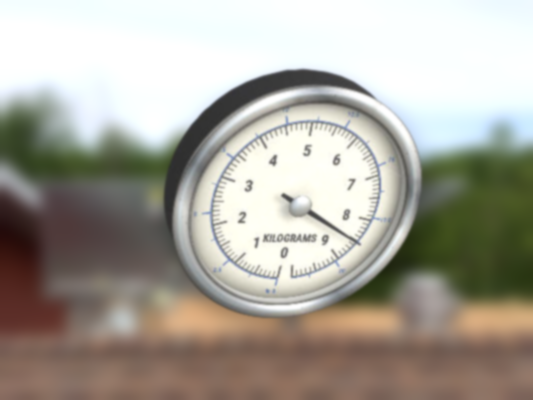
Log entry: 8.5 kg
